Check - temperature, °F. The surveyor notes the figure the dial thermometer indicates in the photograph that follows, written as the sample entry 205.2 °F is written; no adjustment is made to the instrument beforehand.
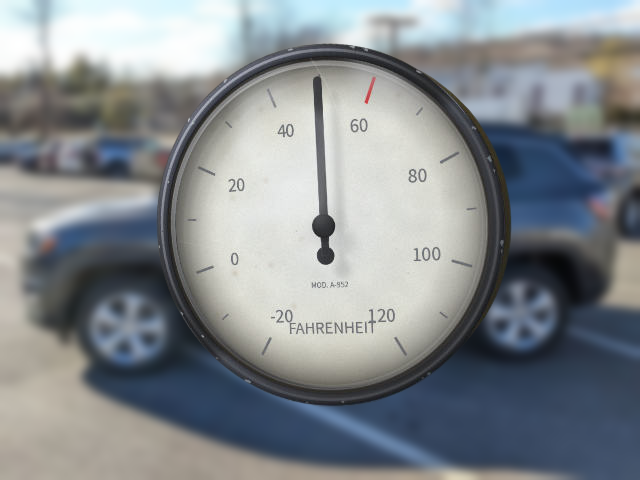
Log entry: 50 °F
